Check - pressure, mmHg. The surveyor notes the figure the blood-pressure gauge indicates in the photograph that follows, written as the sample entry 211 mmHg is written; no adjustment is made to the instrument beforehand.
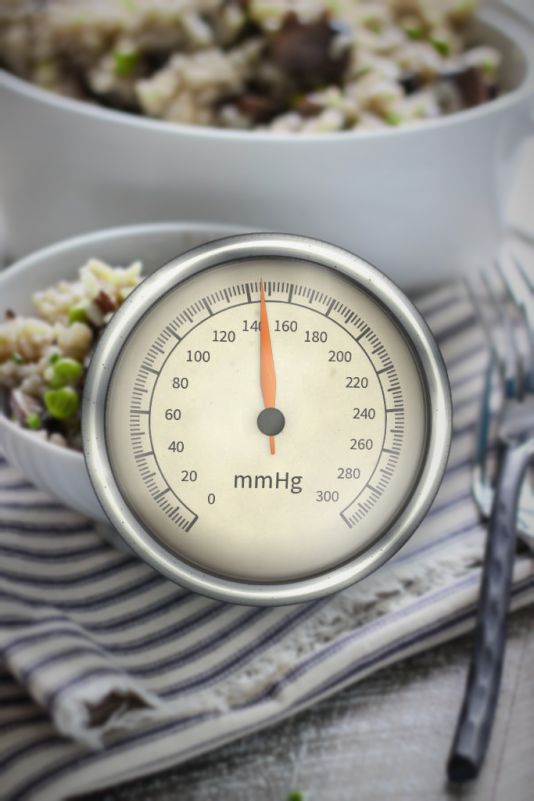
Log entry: 146 mmHg
